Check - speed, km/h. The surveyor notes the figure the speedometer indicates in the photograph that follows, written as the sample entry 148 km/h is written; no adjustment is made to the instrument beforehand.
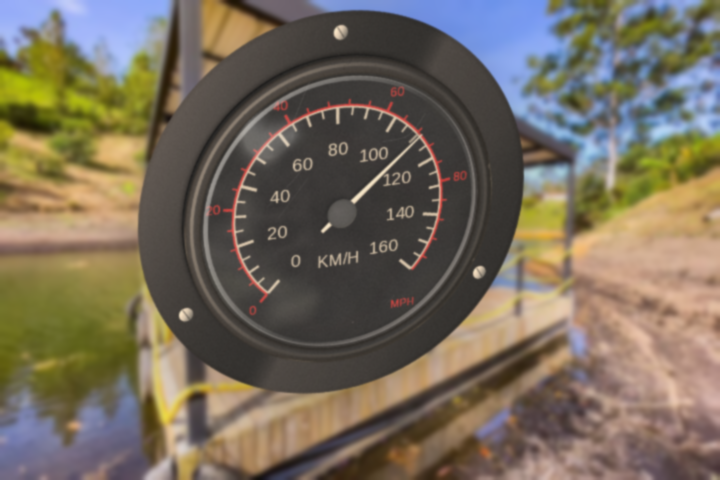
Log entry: 110 km/h
